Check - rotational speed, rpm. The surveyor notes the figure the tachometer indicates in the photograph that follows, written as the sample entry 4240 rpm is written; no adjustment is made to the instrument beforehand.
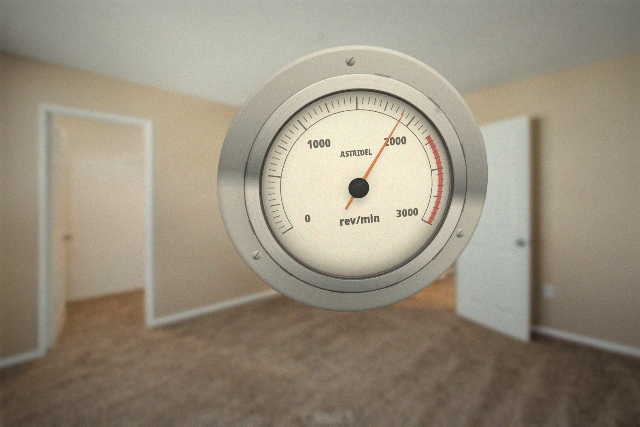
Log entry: 1900 rpm
